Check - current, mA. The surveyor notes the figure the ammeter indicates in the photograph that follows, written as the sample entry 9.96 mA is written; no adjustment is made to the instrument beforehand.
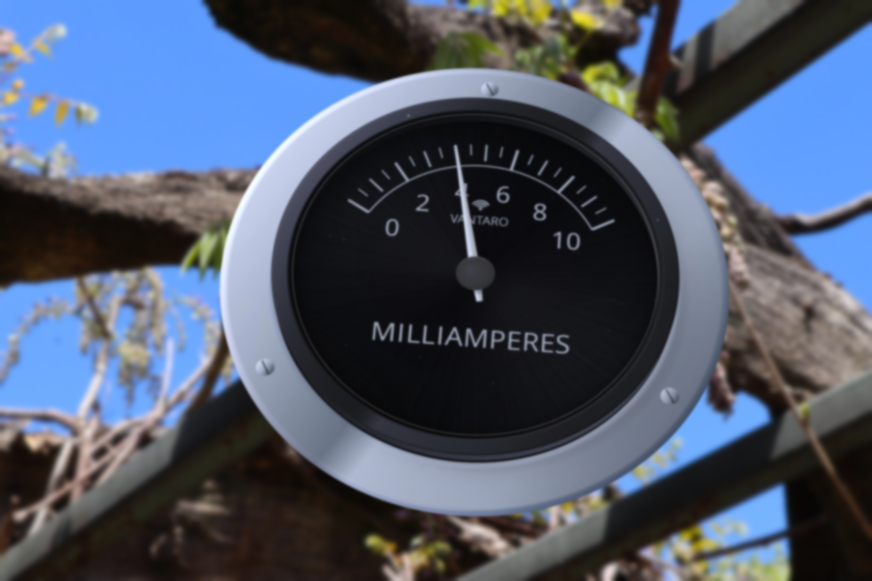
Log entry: 4 mA
